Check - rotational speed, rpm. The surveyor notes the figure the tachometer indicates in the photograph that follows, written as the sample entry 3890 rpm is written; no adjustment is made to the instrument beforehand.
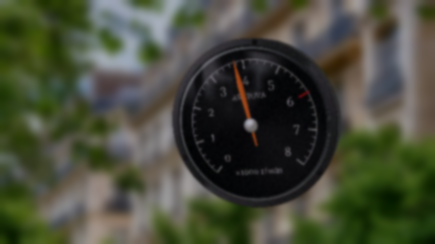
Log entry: 3800 rpm
